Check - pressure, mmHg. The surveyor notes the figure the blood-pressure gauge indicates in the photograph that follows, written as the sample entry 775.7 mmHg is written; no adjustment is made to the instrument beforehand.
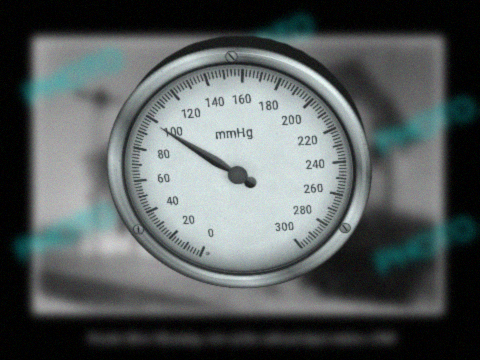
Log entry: 100 mmHg
